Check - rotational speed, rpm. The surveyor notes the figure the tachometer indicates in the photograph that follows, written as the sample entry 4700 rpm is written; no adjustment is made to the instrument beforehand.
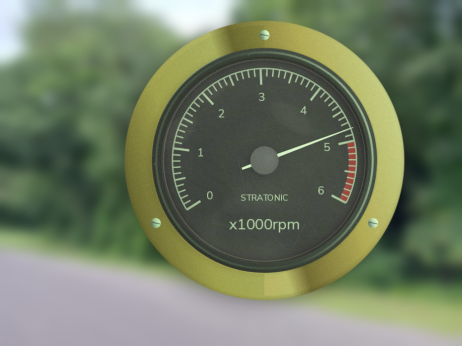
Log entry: 4800 rpm
